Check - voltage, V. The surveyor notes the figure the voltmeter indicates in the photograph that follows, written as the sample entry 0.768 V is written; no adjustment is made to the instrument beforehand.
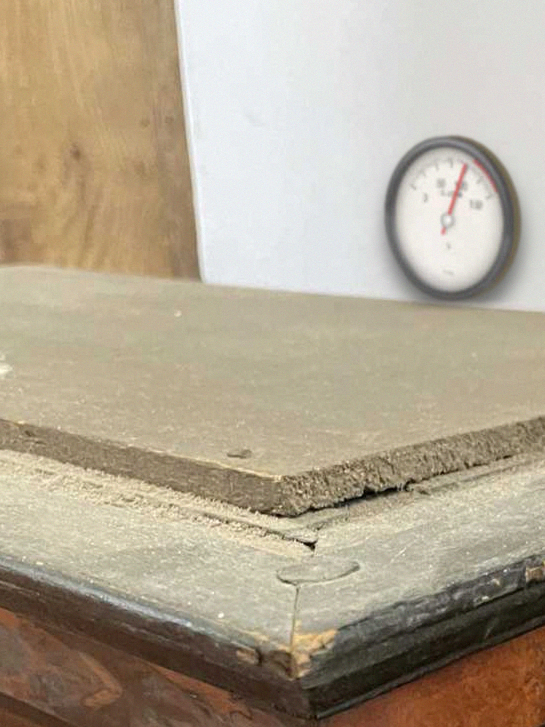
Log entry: 100 V
